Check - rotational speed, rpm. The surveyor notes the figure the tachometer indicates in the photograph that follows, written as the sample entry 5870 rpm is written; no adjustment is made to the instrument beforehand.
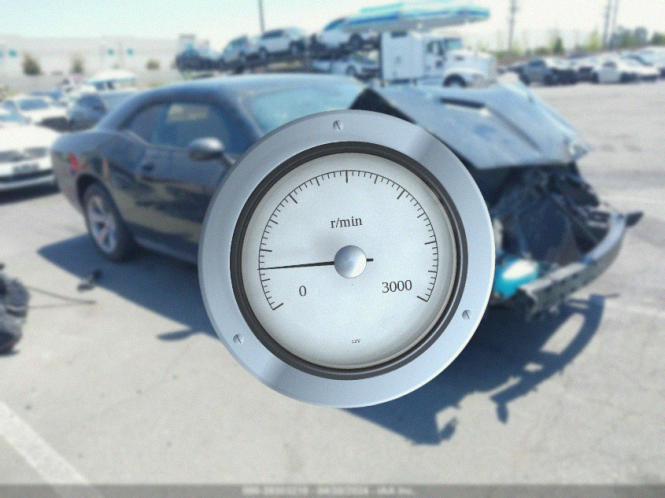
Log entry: 350 rpm
